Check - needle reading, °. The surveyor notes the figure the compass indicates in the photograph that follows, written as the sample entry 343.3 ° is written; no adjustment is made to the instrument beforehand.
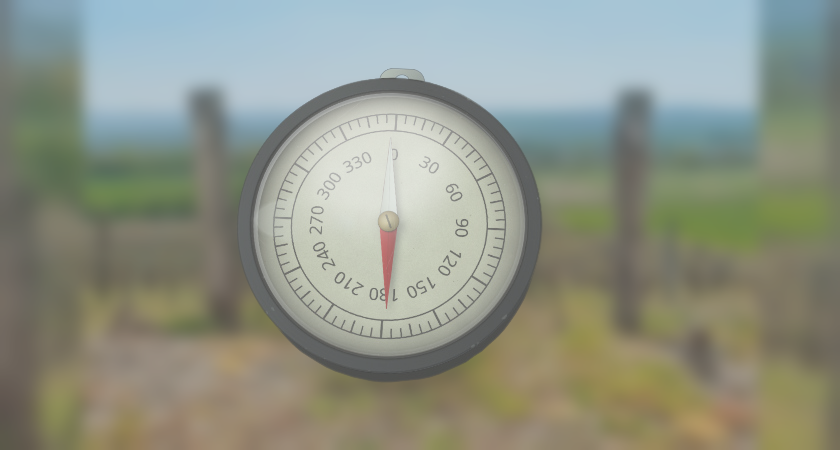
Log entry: 177.5 °
